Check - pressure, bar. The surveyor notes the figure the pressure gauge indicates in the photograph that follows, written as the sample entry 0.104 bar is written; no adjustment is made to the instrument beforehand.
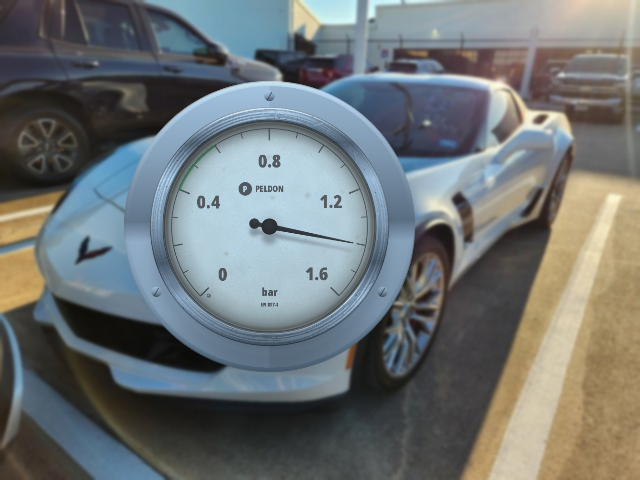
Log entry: 1.4 bar
